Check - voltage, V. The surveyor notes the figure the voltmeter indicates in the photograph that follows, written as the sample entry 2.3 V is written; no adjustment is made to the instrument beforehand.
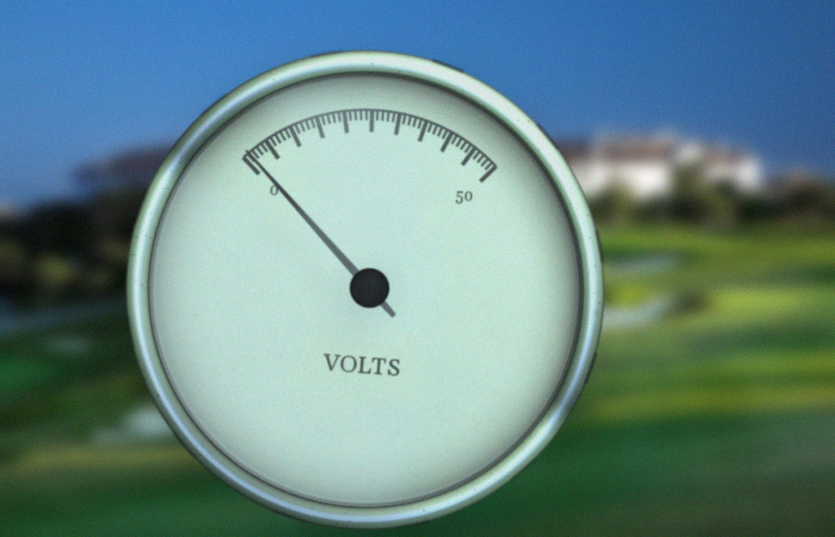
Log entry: 1 V
